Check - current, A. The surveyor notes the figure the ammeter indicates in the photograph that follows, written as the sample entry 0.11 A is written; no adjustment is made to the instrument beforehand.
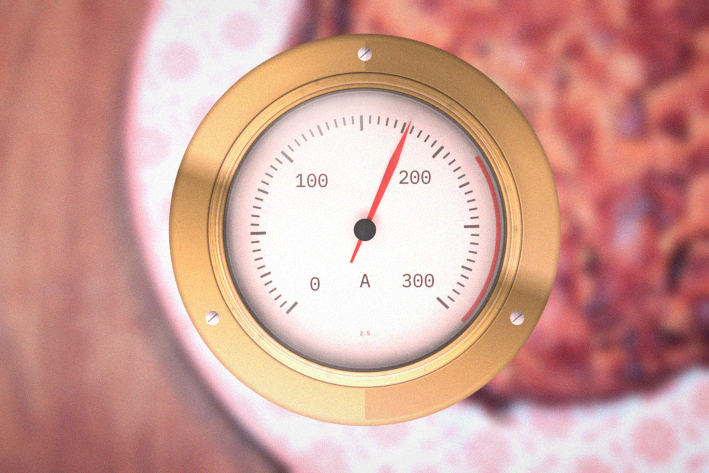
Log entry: 177.5 A
